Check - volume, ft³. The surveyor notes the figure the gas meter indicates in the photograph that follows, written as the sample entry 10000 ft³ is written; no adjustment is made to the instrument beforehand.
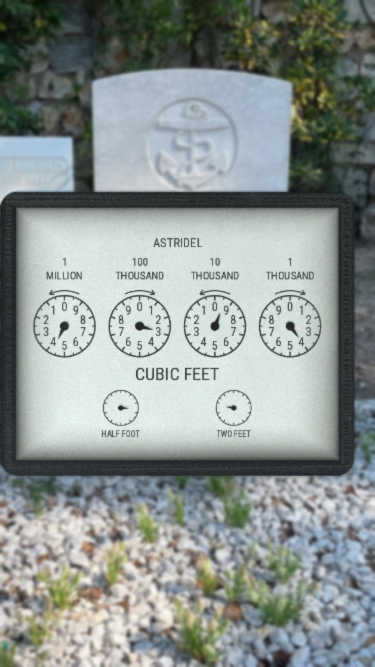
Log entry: 429400 ft³
